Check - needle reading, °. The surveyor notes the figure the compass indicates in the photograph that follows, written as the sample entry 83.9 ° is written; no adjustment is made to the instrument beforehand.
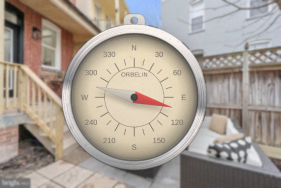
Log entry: 105 °
